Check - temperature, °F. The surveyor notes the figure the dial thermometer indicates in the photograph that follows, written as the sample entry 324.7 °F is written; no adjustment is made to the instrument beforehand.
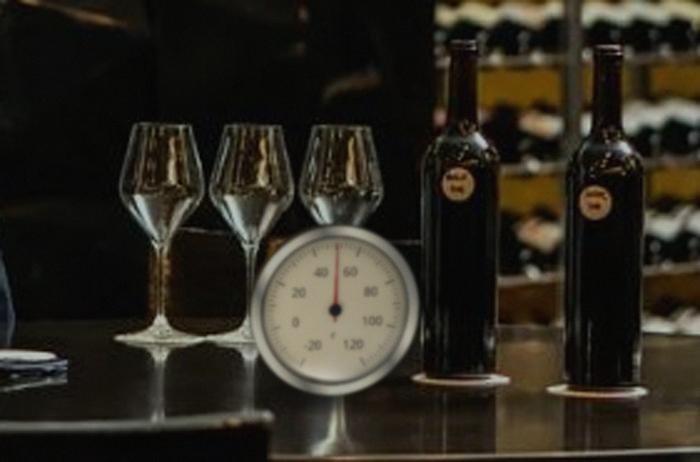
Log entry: 50 °F
